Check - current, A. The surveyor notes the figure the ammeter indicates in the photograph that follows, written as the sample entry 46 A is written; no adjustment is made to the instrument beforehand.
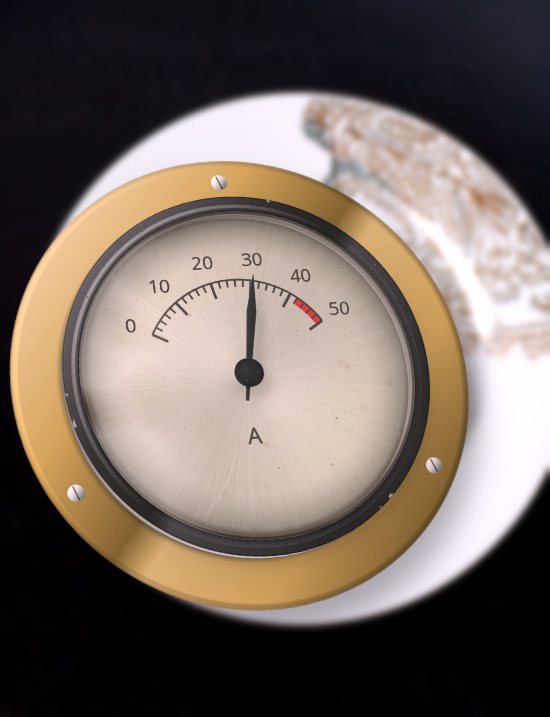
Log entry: 30 A
